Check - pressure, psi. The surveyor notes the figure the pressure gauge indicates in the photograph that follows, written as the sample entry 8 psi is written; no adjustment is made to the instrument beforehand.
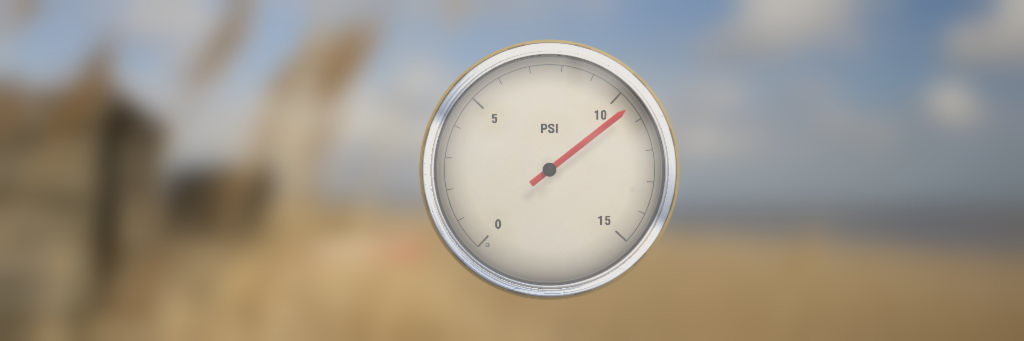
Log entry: 10.5 psi
